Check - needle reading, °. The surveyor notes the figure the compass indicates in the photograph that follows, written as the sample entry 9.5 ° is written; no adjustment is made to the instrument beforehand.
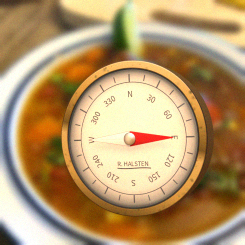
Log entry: 90 °
